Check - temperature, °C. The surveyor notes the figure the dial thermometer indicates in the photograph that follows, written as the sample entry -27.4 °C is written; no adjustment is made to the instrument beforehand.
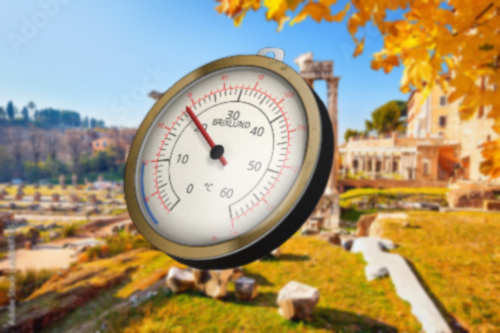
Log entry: 20 °C
